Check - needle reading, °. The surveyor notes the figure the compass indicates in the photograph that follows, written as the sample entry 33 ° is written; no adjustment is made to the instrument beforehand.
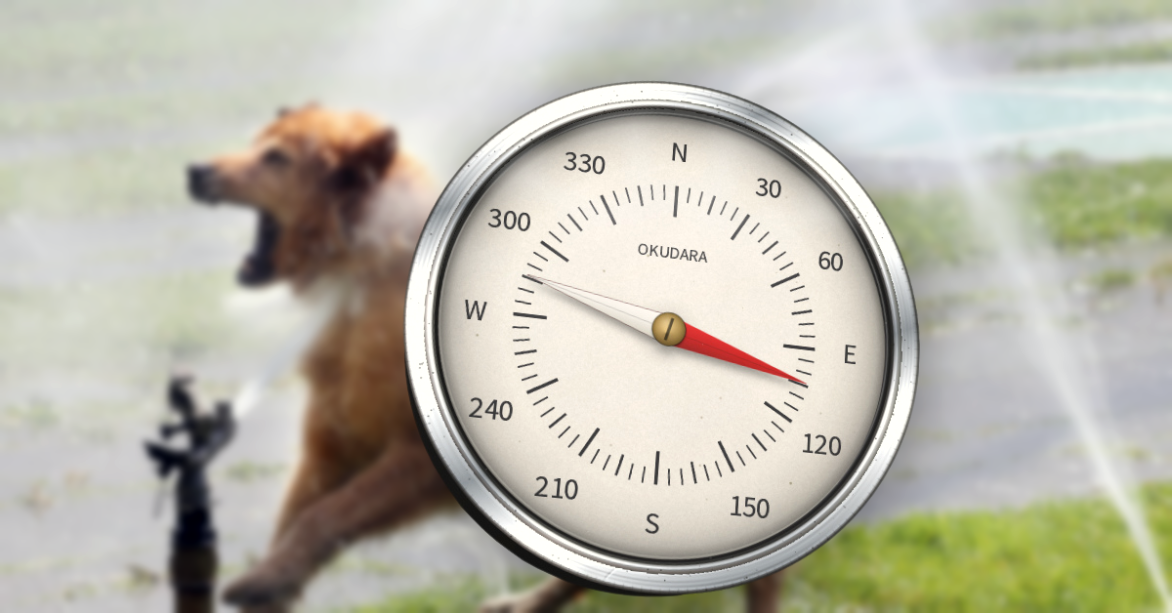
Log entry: 105 °
